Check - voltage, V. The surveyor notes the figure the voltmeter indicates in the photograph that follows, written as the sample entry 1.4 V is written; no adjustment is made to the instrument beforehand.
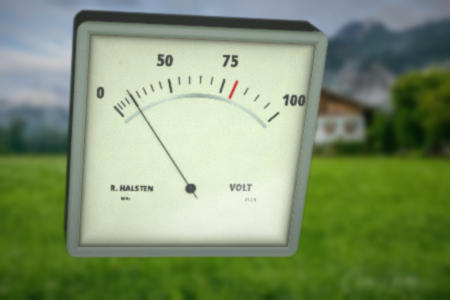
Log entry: 25 V
